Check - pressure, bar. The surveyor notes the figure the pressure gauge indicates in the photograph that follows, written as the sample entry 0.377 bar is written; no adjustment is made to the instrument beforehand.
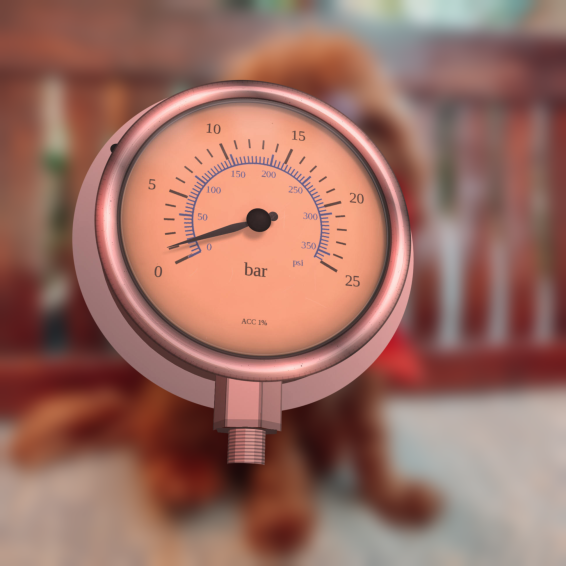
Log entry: 1 bar
